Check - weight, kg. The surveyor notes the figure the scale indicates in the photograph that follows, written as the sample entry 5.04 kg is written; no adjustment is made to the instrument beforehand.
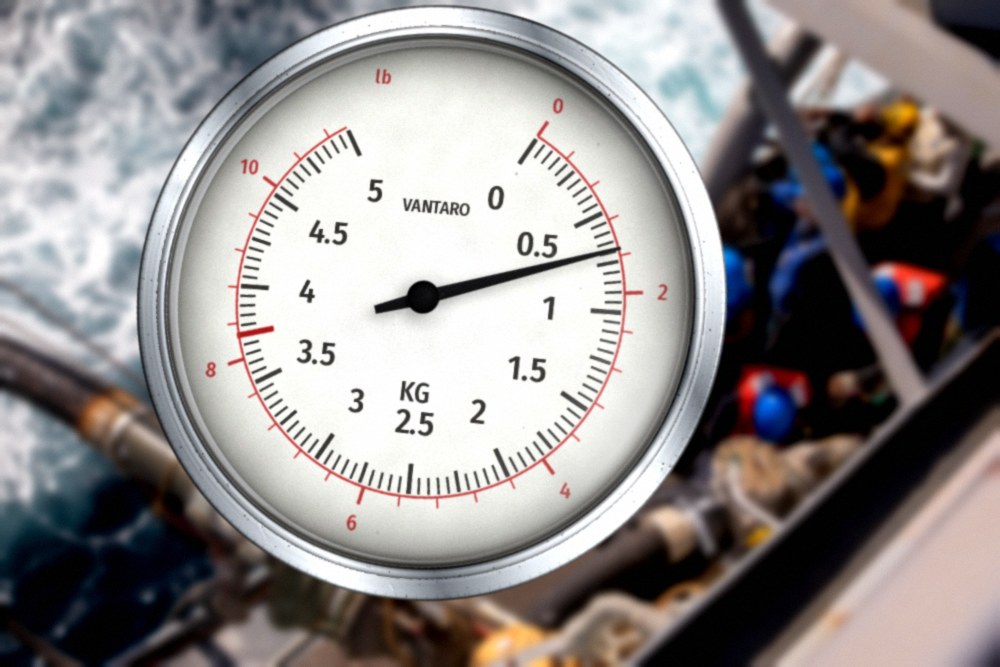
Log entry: 0.7 kg
